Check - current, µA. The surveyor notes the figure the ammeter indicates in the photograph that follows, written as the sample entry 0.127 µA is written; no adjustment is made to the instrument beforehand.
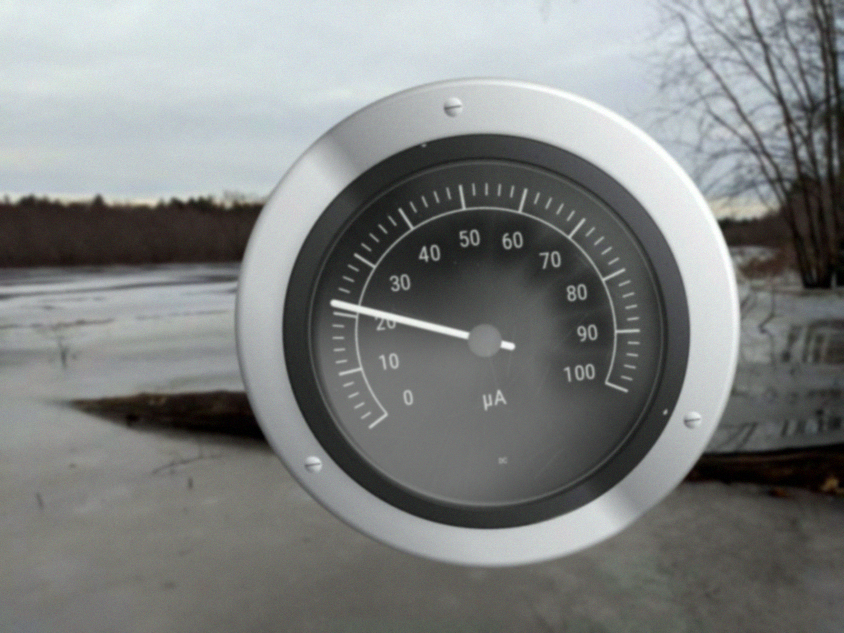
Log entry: 22 µA
